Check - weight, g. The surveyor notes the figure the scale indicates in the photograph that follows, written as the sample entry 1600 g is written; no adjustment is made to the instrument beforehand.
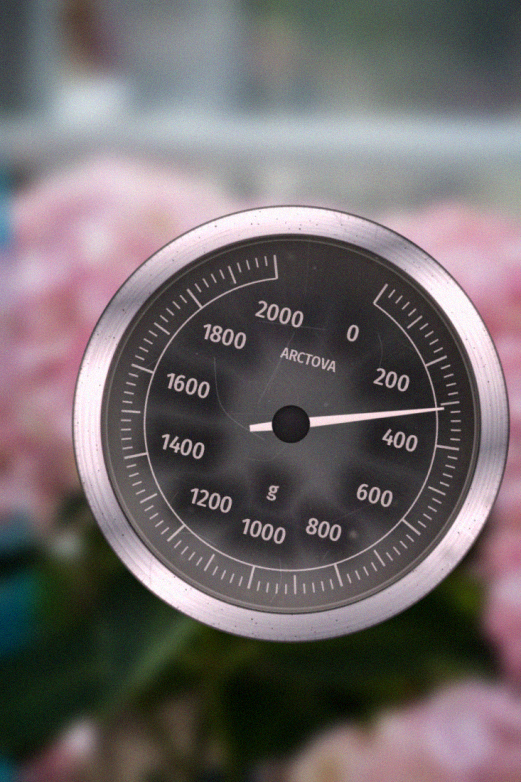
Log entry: 310 g
